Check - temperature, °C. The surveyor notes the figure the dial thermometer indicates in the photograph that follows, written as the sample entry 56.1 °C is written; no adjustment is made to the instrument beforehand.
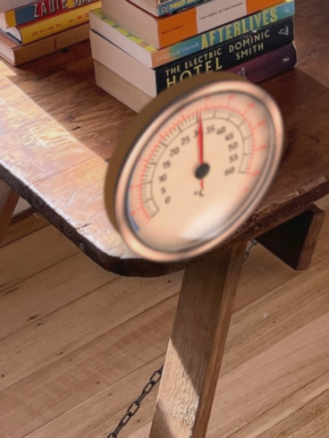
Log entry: 30 °C
